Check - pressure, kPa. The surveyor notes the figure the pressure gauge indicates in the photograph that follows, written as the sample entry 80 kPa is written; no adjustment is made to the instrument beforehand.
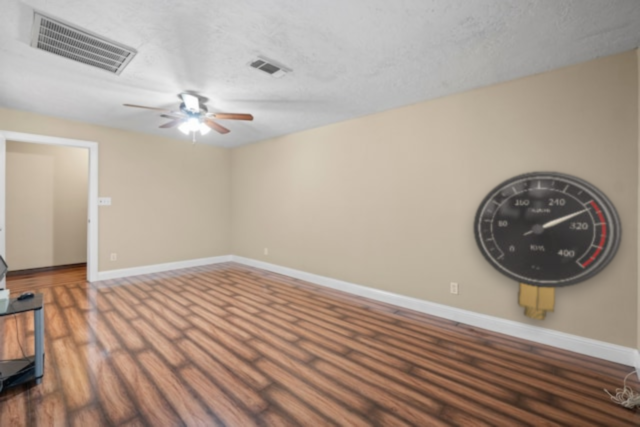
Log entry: 290 kPa
